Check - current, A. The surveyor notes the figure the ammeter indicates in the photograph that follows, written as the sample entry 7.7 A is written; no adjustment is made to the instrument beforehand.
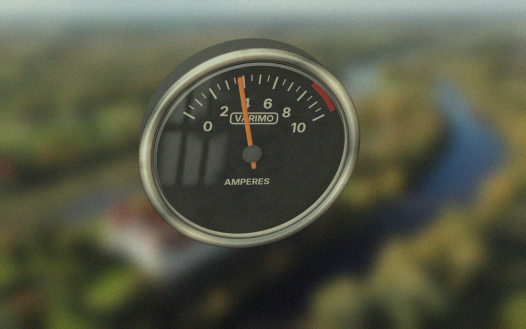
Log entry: 3.75 A
